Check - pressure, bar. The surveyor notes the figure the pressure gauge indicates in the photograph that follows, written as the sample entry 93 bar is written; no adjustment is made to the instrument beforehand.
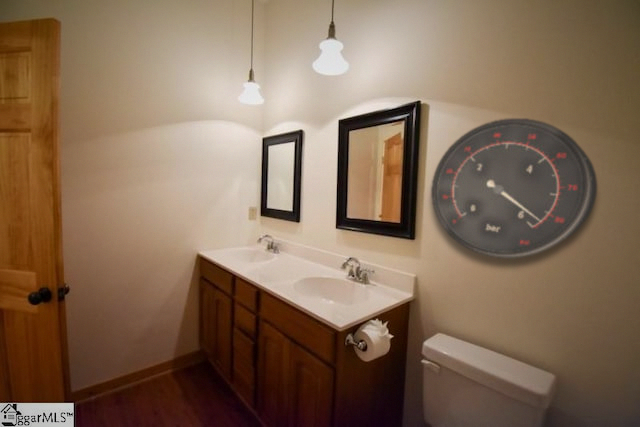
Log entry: 5.75 bar
